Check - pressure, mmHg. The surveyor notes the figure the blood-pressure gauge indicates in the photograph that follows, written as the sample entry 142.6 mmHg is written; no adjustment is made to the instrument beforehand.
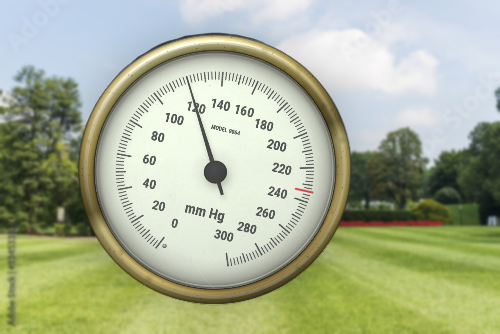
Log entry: 120 mmHg
